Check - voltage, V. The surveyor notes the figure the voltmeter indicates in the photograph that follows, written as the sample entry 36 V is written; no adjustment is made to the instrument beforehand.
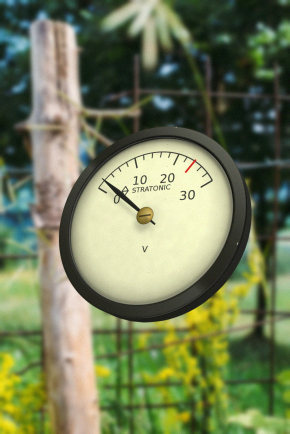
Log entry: 2 V
